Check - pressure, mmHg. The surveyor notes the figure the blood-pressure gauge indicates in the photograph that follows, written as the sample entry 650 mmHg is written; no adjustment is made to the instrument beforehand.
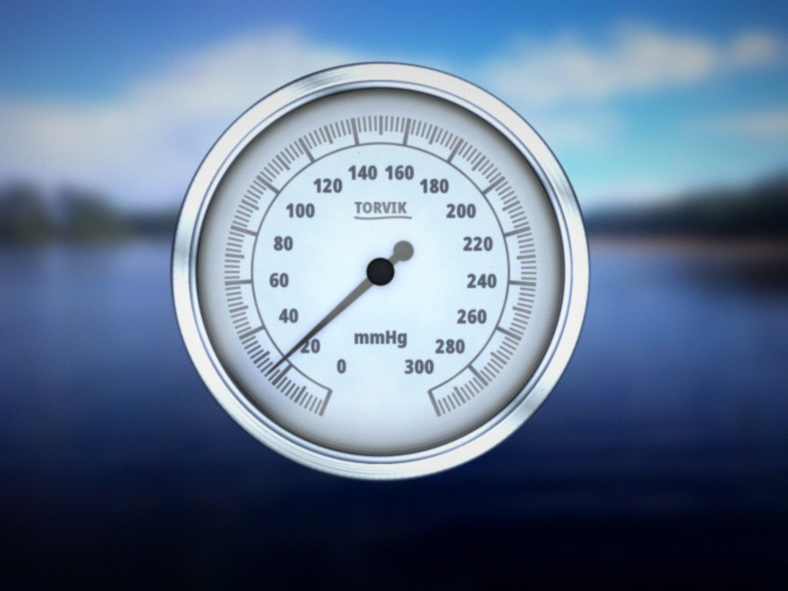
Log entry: 24 mmHg
